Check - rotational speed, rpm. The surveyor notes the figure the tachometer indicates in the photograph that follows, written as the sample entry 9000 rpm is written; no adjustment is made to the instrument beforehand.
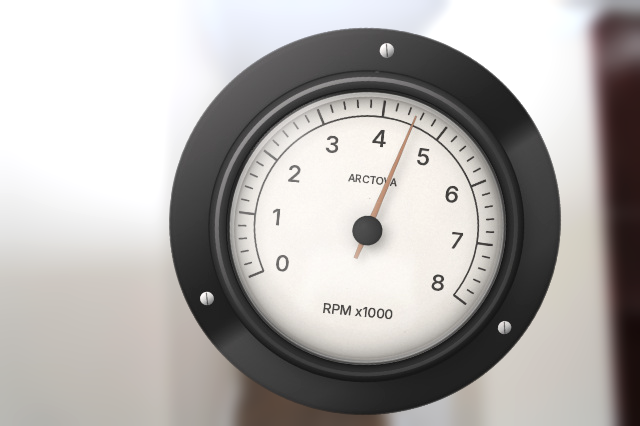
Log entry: 4500 rpm
